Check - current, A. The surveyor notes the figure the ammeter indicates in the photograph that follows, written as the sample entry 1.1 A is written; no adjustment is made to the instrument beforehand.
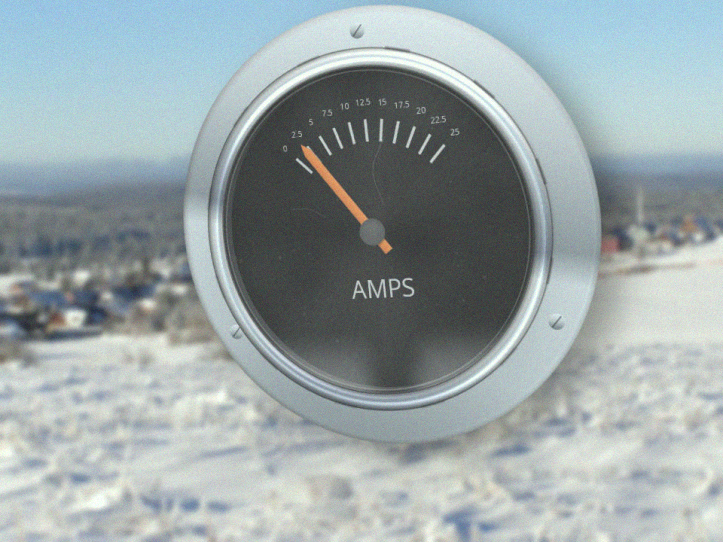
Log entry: 2.5 A
